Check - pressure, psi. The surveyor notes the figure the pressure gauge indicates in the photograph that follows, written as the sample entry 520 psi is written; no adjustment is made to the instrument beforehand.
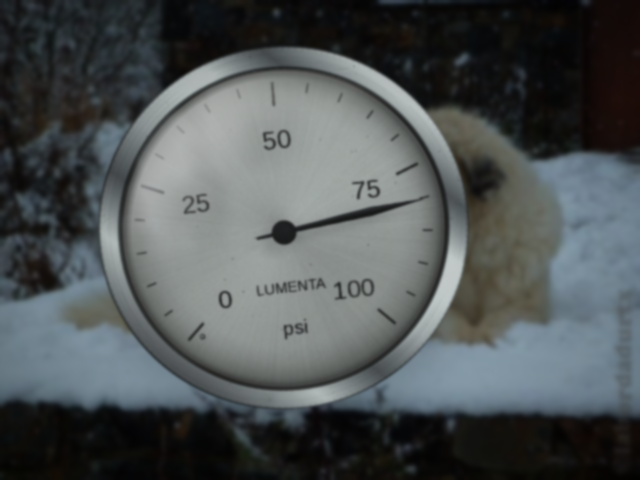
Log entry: 80 psi
